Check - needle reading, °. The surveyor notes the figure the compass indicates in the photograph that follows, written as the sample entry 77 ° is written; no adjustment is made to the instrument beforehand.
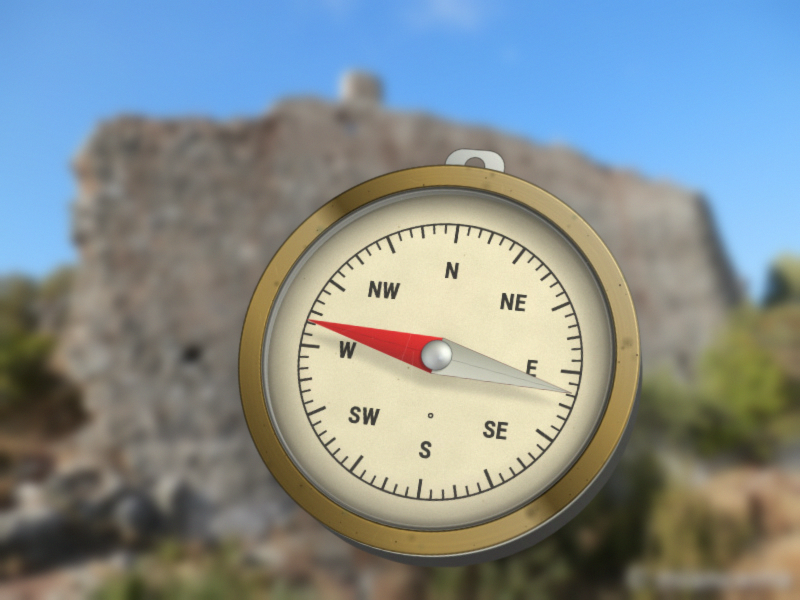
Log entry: 280 °
